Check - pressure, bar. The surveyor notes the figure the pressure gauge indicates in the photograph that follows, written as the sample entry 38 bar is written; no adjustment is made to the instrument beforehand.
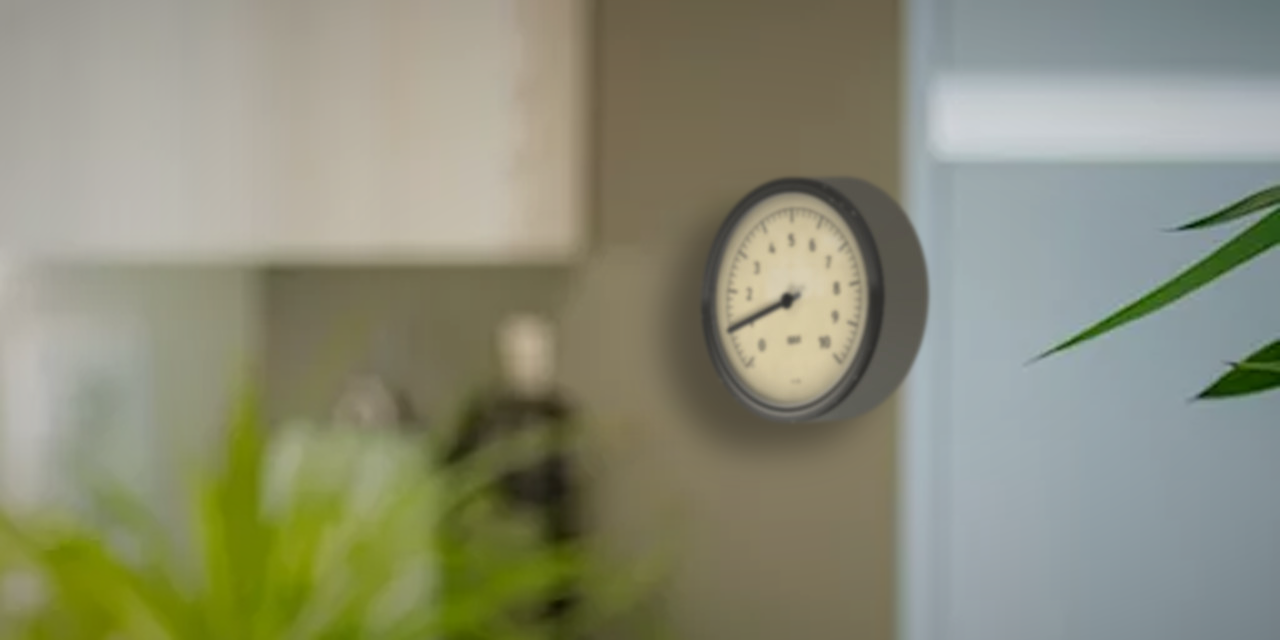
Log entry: 1 bar
